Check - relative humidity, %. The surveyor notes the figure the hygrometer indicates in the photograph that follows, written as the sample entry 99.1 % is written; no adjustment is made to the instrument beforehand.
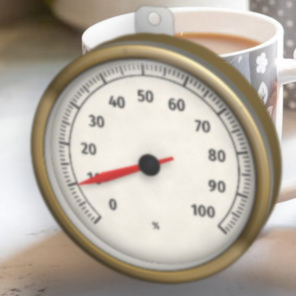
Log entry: 10 %
